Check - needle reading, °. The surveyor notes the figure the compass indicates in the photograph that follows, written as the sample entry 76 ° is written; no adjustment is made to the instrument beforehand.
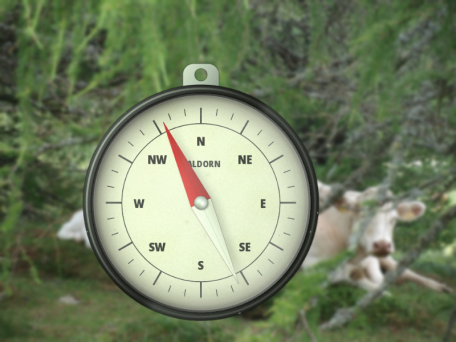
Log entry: 335 °
